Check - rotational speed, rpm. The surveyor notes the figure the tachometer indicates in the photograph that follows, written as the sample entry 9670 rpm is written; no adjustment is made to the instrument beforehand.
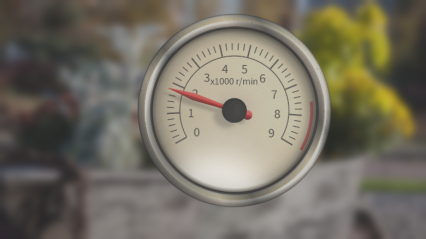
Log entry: 1800 rpm
